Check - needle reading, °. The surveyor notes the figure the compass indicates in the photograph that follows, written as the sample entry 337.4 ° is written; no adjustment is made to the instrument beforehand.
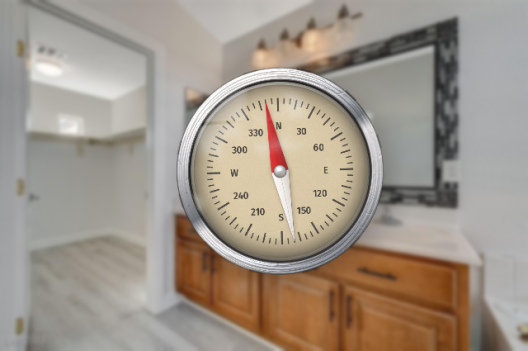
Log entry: 350 °
